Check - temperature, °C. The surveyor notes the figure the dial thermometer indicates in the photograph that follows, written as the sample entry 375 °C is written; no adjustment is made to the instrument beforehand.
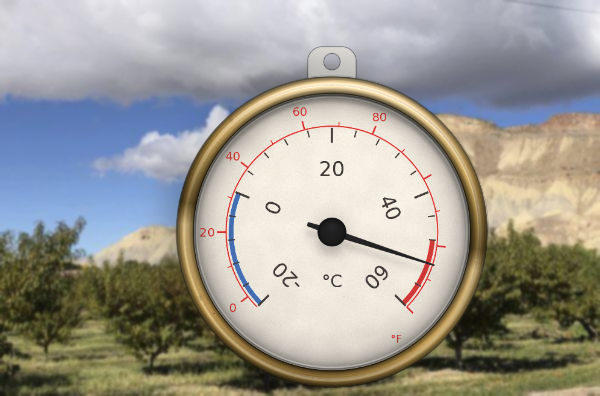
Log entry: 52 °C
